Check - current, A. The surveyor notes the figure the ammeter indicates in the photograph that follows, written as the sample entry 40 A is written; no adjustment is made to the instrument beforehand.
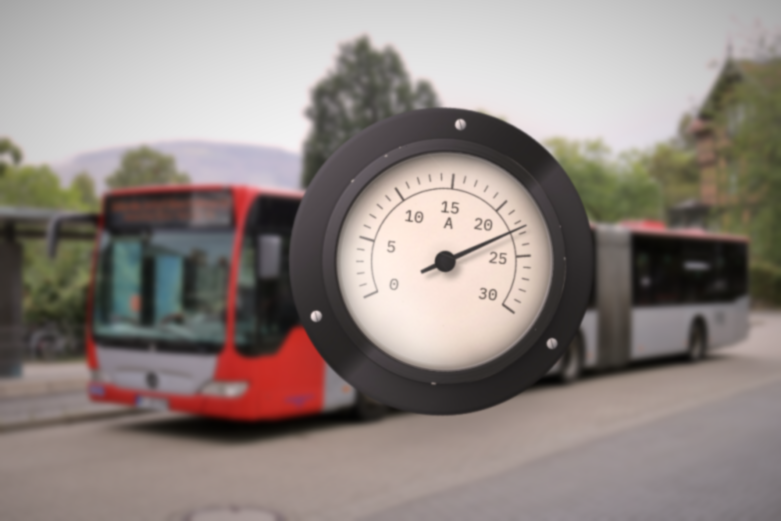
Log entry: 22.5 A
